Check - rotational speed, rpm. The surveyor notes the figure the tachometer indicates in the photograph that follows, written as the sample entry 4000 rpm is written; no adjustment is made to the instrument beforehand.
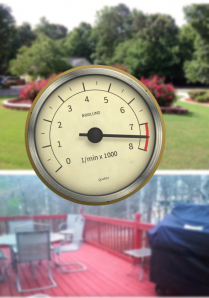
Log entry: 7500 rpm
